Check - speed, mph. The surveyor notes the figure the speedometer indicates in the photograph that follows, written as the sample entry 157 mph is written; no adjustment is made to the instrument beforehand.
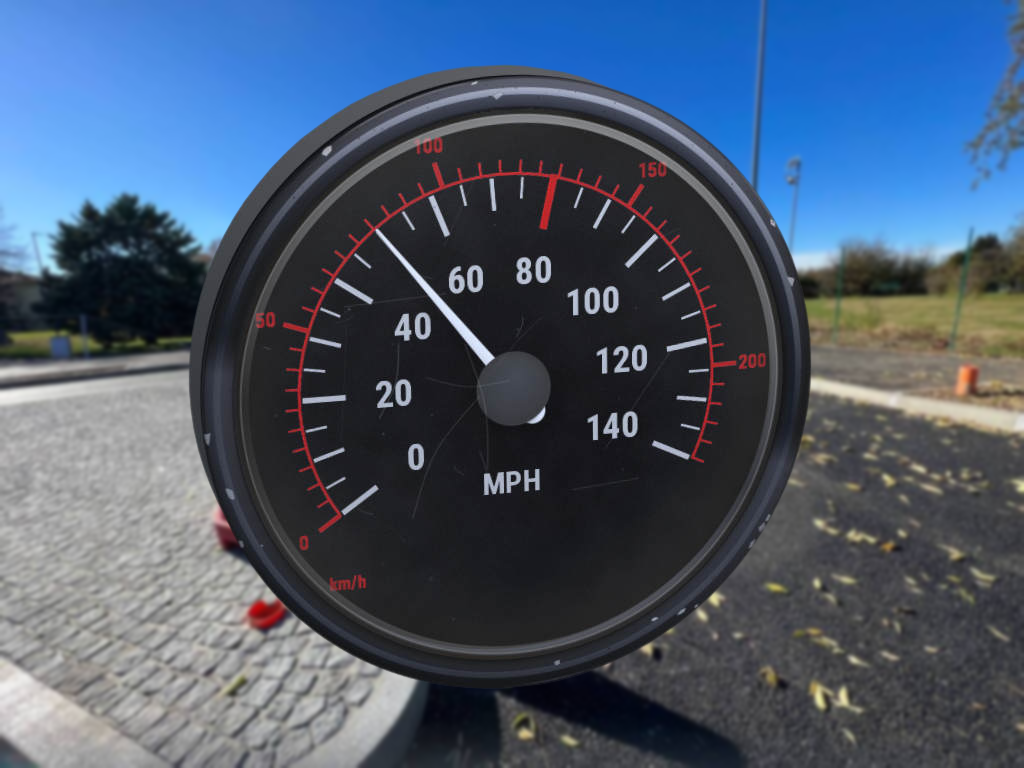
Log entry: 50 mph
